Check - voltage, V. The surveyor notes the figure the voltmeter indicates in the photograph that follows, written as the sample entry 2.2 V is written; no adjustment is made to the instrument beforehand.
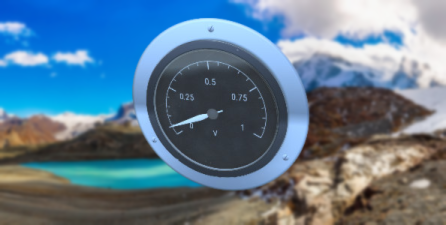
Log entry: 0.05 V
